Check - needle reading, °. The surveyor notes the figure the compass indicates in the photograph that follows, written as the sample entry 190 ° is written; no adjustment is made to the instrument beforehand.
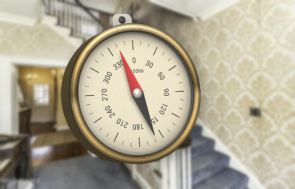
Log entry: 340 °
